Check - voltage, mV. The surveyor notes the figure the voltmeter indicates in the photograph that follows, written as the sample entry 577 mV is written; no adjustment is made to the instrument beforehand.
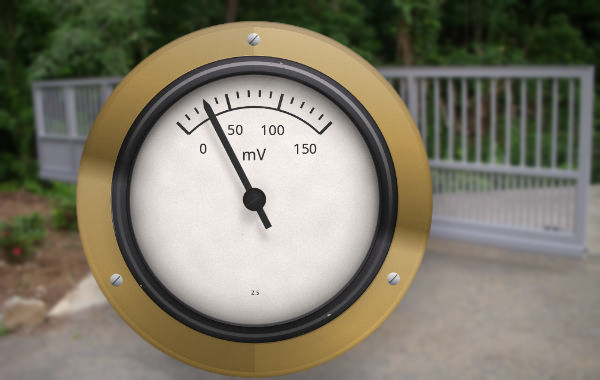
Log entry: 30 mV
